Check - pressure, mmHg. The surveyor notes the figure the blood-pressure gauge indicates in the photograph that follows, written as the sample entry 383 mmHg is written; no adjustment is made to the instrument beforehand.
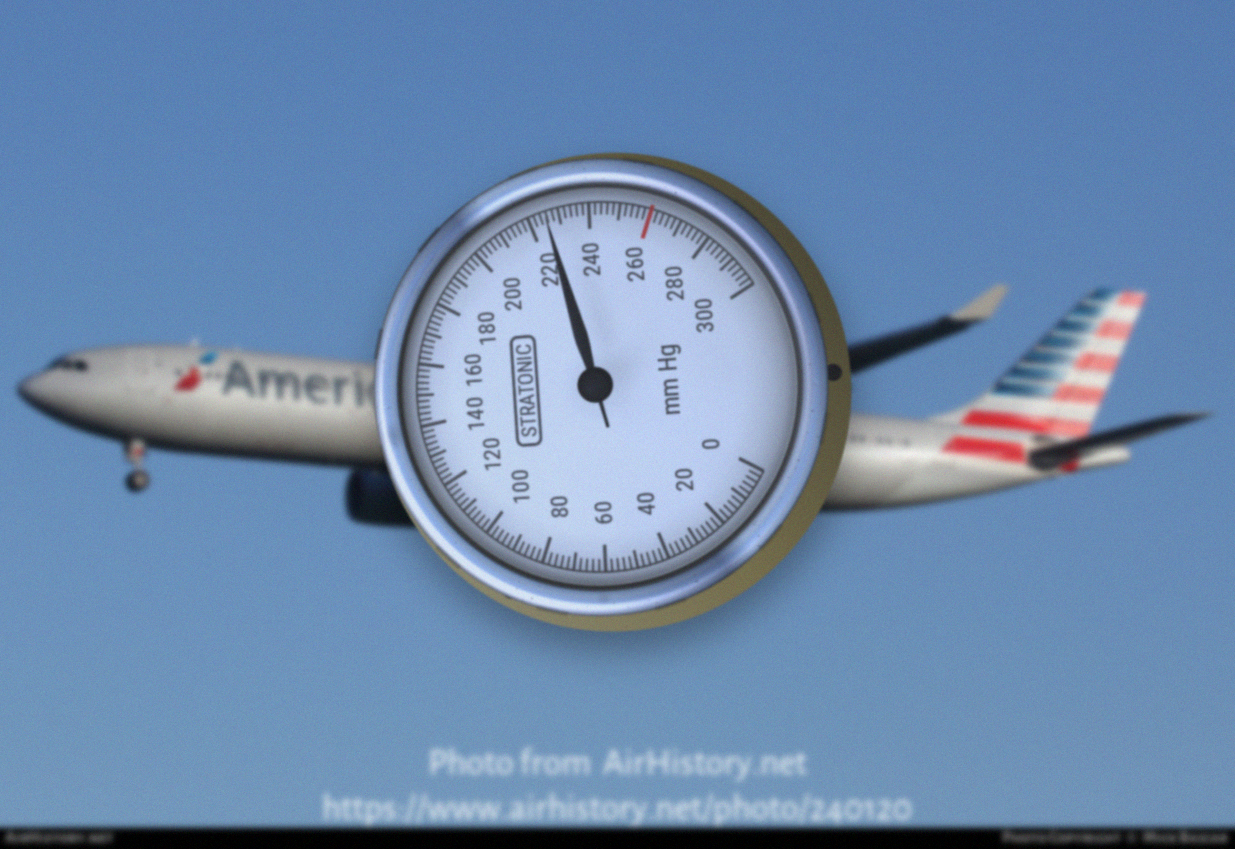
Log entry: 226 mmHg
